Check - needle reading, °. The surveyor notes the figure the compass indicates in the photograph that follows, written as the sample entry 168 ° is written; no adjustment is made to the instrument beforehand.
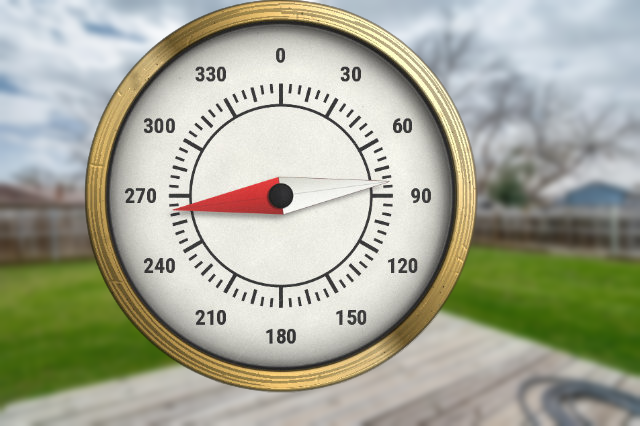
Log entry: 262.5 °
